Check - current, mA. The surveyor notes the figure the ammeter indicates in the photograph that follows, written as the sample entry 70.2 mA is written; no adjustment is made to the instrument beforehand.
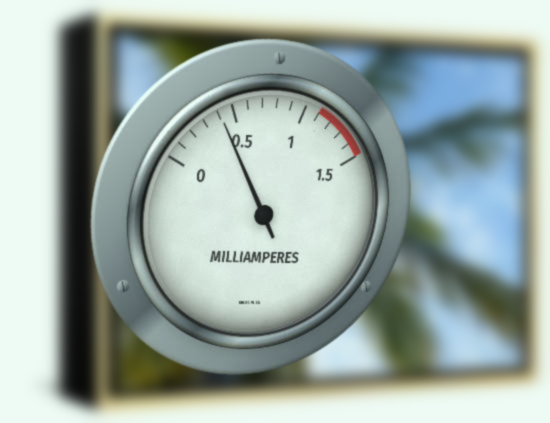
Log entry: 0.4 mA
